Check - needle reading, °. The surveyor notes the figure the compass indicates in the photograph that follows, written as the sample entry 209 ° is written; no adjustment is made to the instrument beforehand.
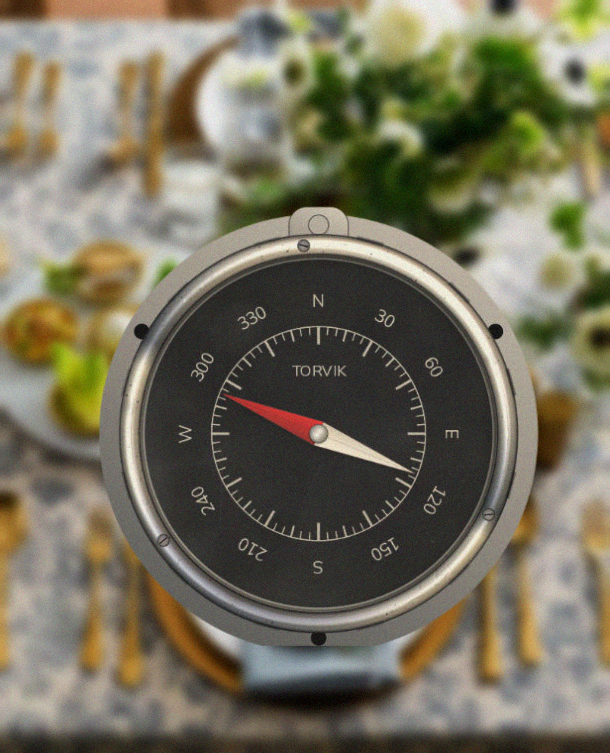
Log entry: 292.5 °
